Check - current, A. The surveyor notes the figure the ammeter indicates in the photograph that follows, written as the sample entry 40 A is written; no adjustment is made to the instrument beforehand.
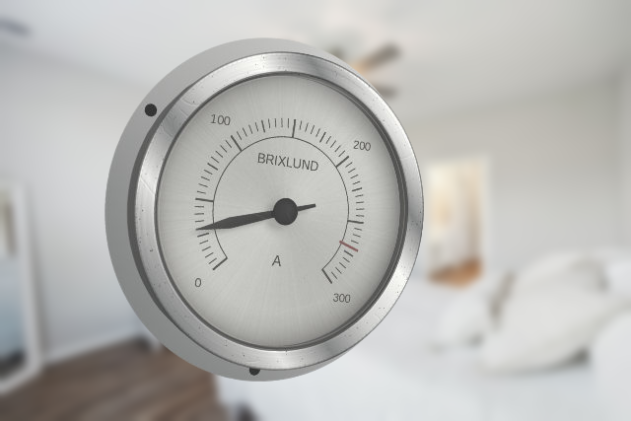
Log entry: 30 A
